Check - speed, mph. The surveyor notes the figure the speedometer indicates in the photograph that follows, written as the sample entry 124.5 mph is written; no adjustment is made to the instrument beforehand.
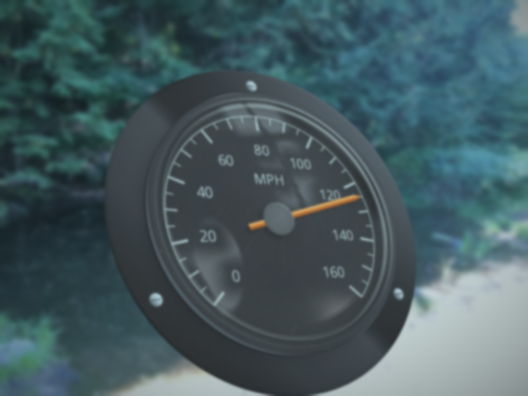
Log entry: 125 mph
